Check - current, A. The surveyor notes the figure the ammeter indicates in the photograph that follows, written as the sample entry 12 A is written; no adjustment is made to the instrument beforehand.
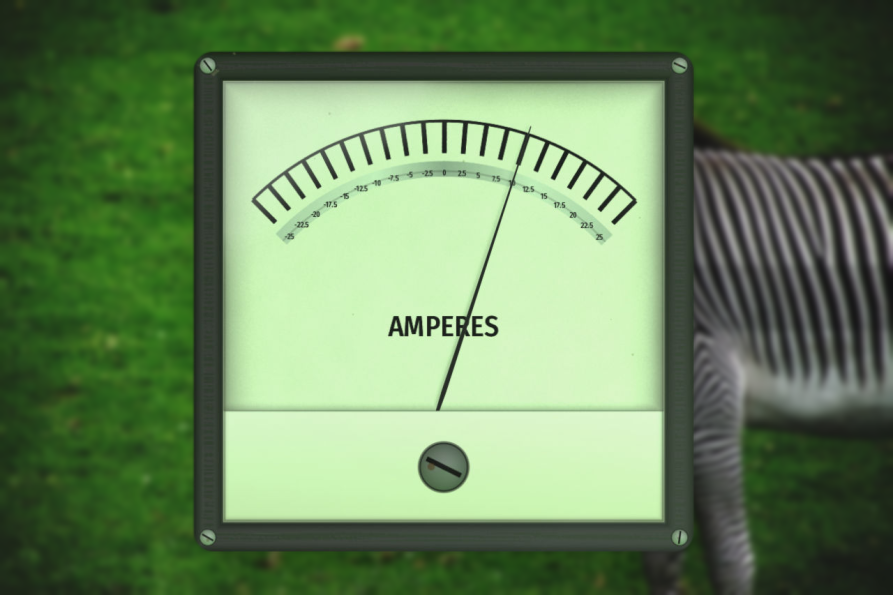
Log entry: 10 A
